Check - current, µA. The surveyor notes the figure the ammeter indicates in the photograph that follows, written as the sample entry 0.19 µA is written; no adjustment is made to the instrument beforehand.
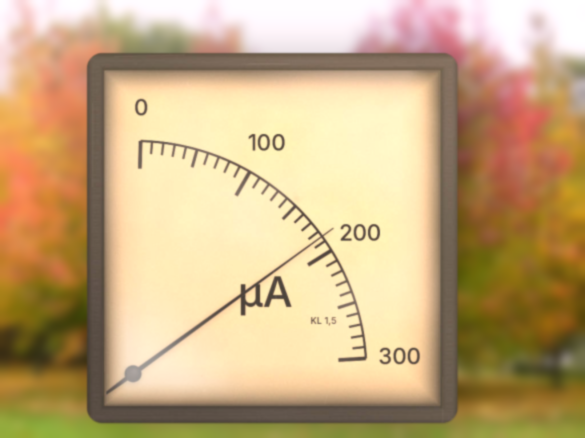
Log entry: 185 µA
